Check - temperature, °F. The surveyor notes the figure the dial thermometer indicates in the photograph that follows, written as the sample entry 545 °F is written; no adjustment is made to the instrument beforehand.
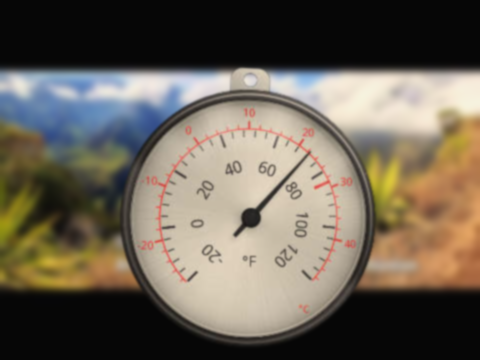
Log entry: 72 °F
